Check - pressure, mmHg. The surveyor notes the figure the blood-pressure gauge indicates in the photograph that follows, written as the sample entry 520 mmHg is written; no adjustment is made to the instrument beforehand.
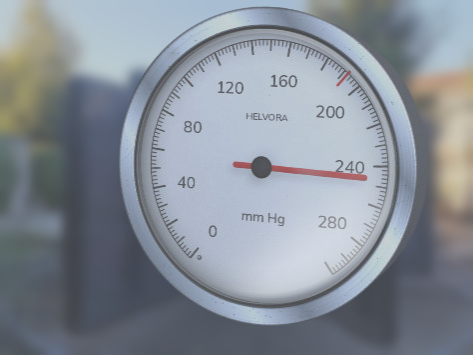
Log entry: 246 mmHg
